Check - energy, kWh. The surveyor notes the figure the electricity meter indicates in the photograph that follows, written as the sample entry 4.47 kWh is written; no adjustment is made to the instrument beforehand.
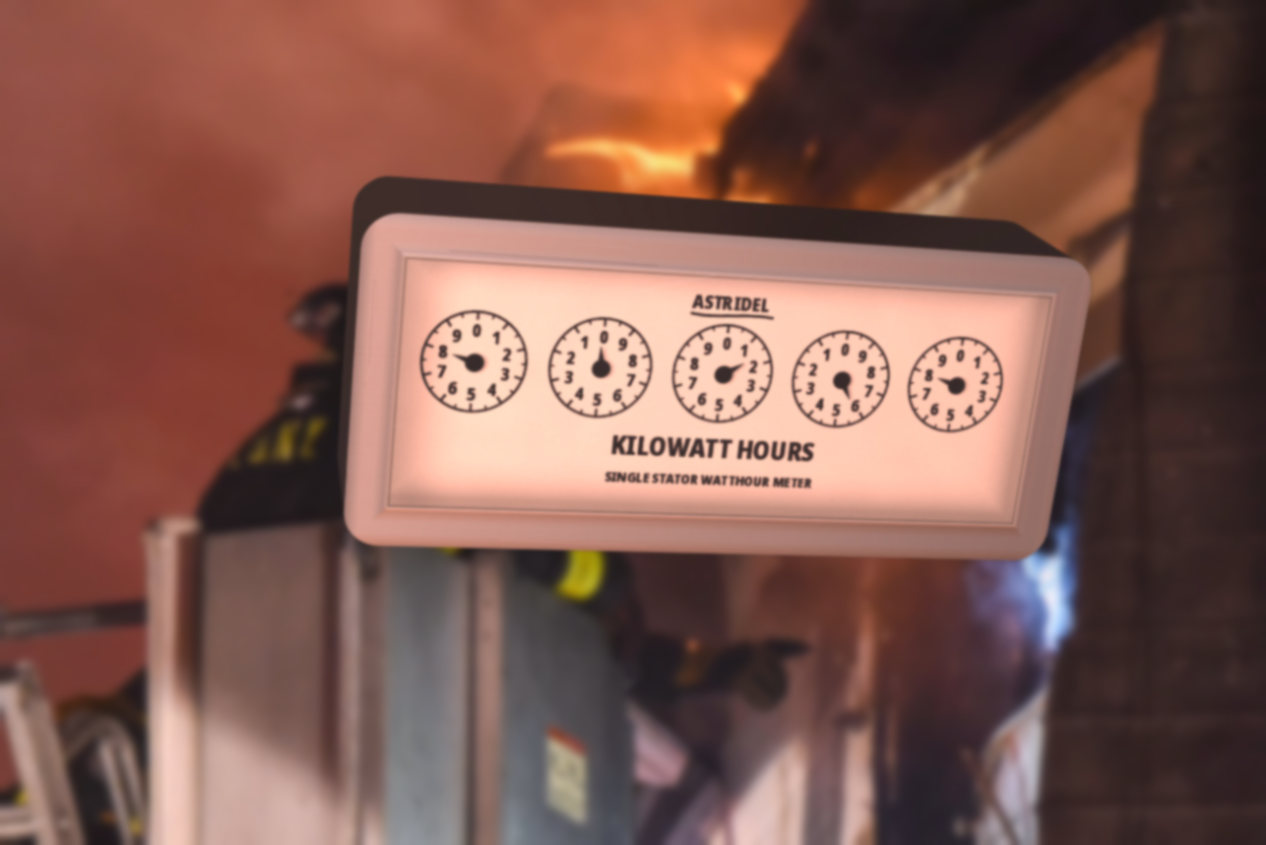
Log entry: 80158 kWh
